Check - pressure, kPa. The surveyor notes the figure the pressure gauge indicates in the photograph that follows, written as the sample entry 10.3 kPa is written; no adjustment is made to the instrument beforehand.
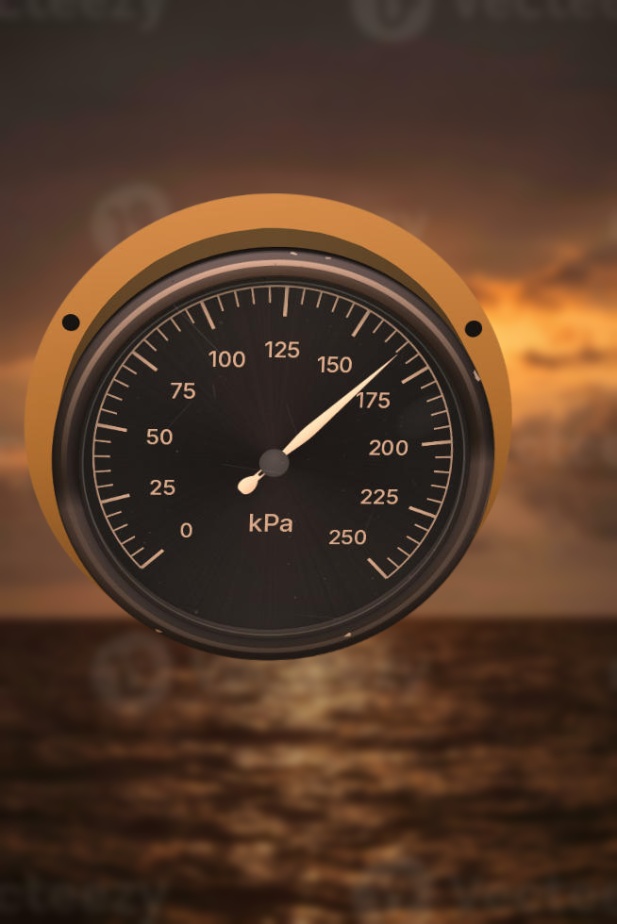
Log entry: 165 kPa
